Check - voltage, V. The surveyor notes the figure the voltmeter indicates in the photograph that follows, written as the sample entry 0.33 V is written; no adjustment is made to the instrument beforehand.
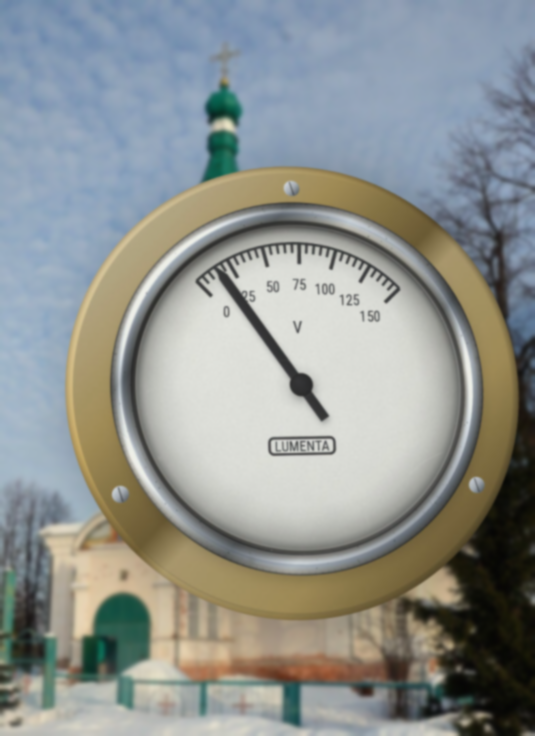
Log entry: 15 V
